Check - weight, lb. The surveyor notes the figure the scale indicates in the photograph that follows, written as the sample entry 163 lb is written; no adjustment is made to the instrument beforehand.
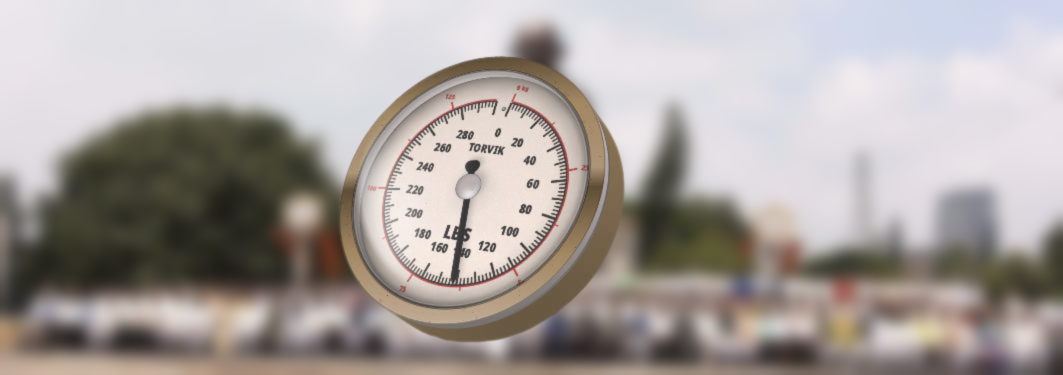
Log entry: 140 lb
